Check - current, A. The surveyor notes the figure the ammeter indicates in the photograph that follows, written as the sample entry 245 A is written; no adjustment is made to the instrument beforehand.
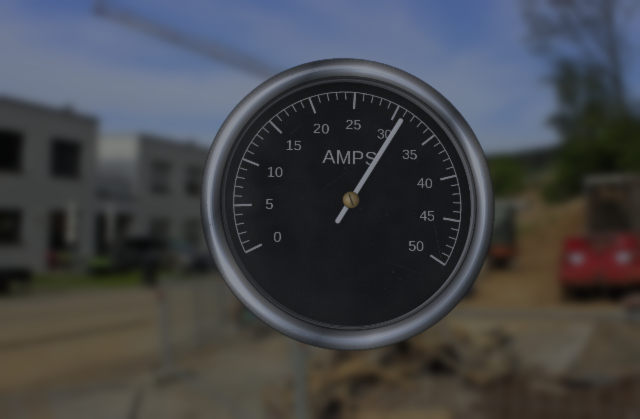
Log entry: 31 A
